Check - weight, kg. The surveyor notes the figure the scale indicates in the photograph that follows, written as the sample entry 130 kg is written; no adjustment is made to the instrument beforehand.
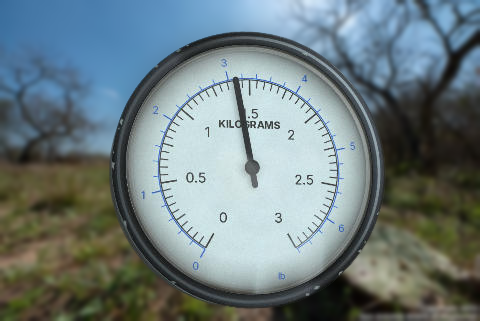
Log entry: 1.4 kg
